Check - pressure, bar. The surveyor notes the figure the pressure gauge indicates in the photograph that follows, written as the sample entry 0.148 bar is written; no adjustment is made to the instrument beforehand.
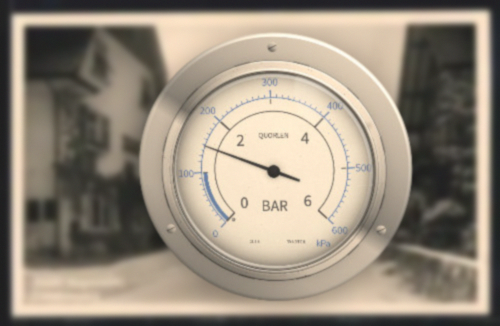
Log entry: 1.5 bar
